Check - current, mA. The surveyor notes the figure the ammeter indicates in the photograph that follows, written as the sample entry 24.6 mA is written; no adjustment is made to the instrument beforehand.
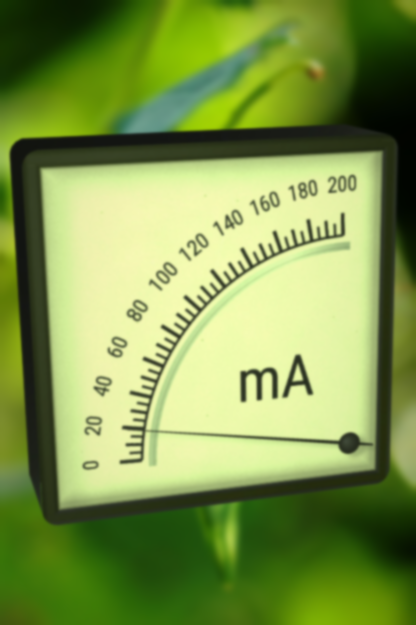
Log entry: 20 mA
